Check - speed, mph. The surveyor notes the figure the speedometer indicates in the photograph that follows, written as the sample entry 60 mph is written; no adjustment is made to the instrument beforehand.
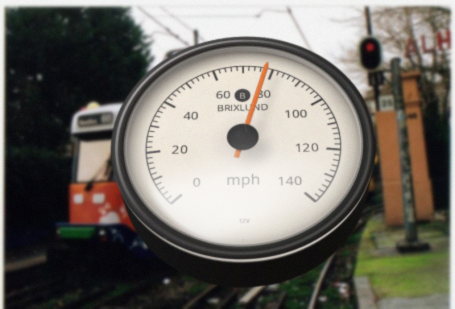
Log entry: 78 mph
